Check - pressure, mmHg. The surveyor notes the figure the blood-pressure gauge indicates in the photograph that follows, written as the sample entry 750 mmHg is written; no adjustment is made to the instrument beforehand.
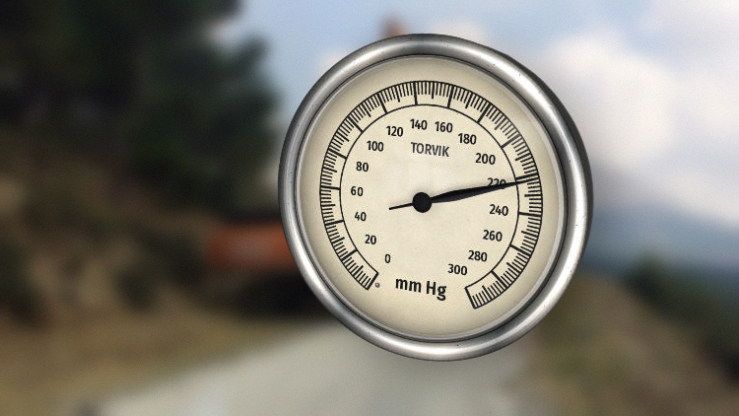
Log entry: 222 mmHg
